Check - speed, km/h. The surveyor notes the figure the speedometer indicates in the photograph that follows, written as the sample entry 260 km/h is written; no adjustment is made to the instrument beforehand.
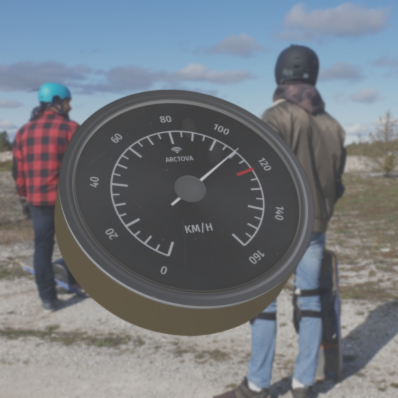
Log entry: 110 km/h
